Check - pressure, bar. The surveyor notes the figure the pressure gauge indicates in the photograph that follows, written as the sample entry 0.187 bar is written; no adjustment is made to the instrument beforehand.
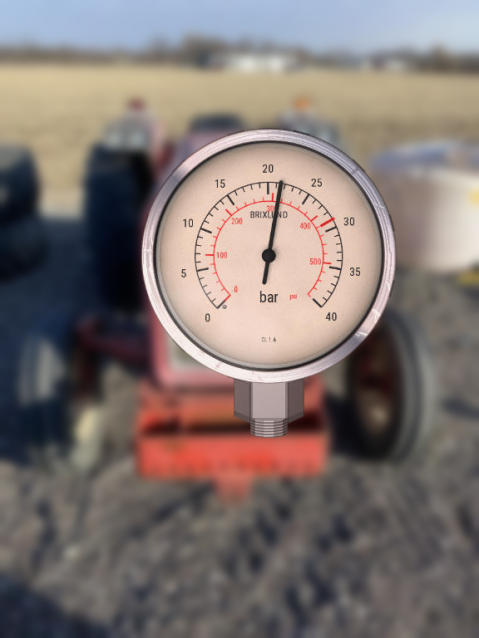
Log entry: 21.5 bar
